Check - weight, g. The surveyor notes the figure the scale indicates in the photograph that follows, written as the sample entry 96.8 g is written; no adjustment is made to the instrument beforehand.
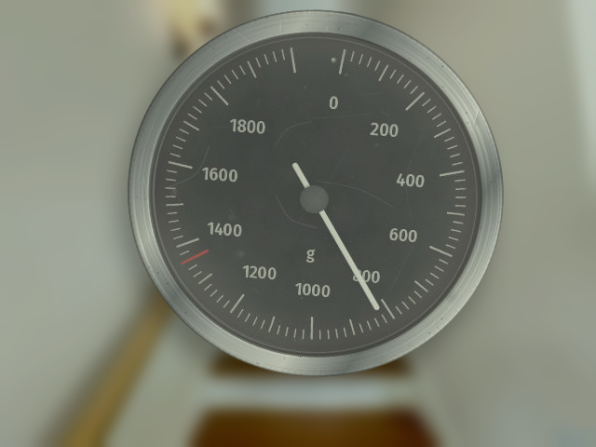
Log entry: 820 g
